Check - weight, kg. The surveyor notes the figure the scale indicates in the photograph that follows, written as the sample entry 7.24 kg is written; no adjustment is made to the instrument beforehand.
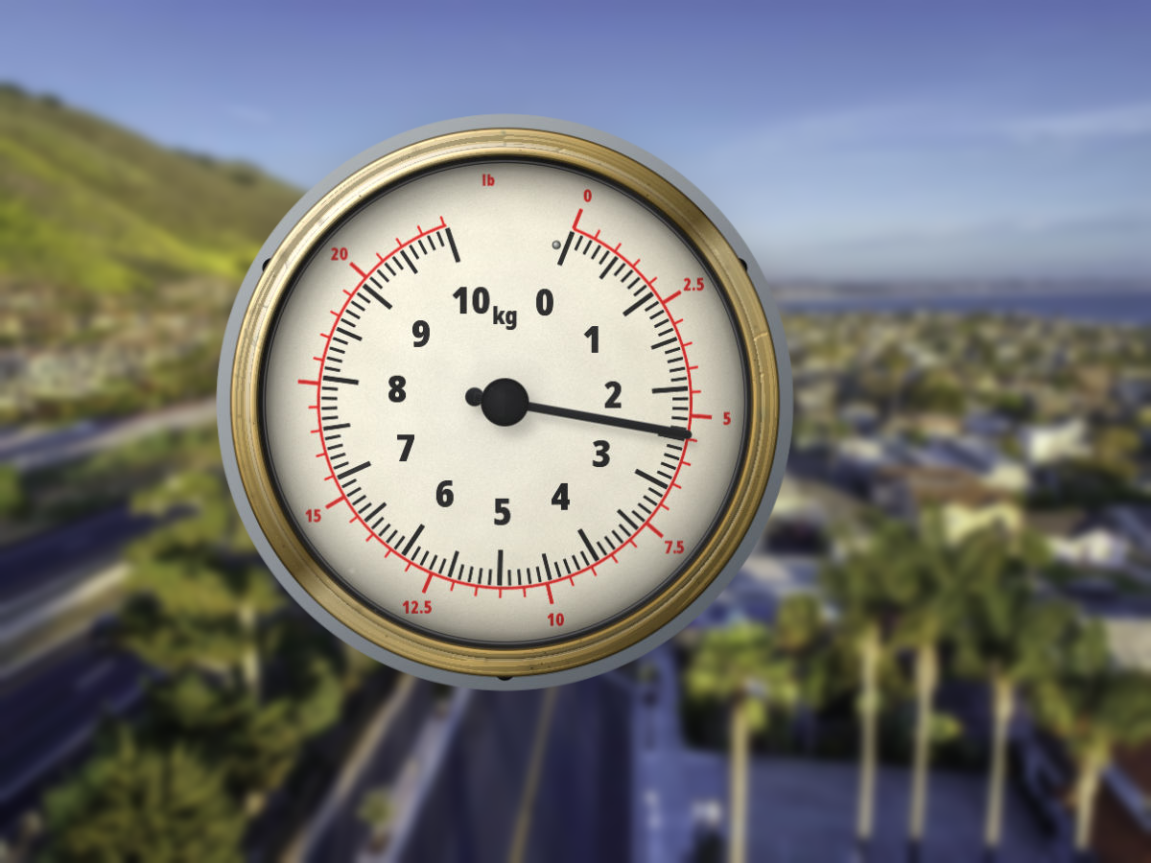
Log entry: 2.45 kg
